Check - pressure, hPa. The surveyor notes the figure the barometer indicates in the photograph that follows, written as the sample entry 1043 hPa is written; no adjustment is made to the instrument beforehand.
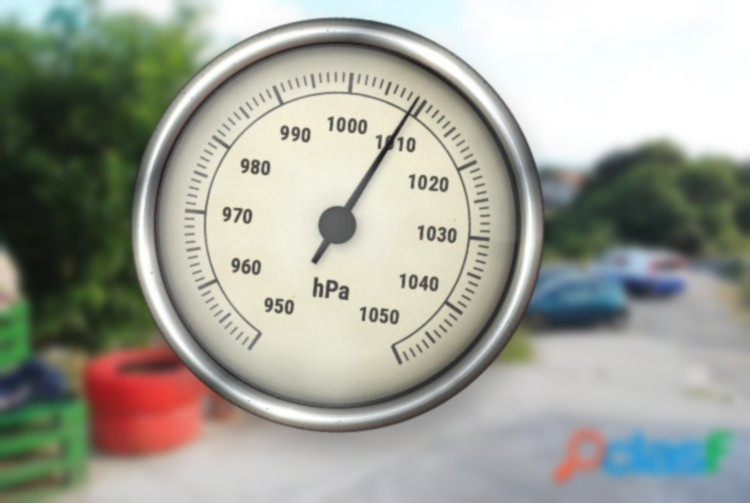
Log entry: 1009 hPa
